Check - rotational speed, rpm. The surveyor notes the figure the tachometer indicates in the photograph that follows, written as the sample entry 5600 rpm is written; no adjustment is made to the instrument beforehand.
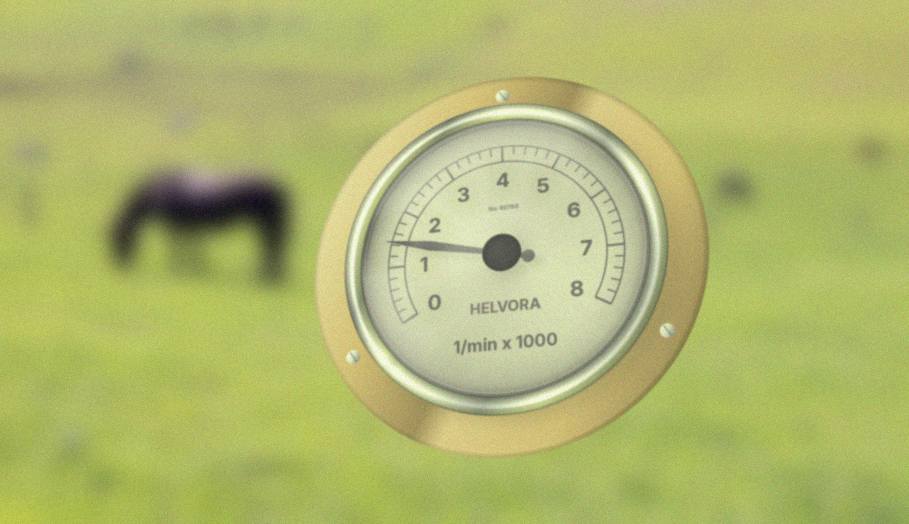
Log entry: 1400 rpm
